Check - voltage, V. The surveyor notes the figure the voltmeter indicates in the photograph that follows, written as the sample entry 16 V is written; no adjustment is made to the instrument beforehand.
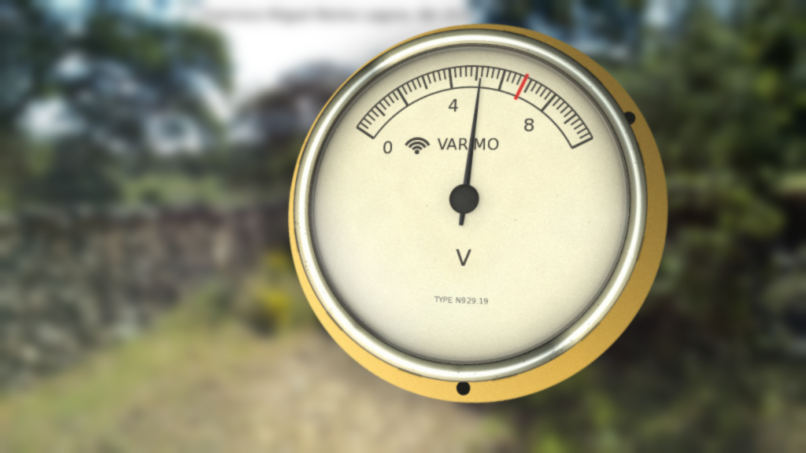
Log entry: 5.2 V
